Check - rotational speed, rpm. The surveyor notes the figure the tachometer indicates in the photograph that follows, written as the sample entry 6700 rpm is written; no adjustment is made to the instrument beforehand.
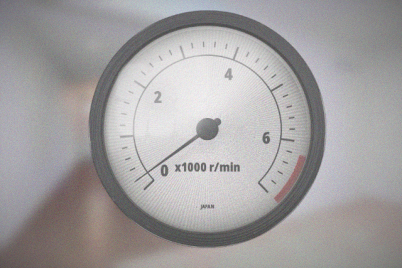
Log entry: 200 rpm
